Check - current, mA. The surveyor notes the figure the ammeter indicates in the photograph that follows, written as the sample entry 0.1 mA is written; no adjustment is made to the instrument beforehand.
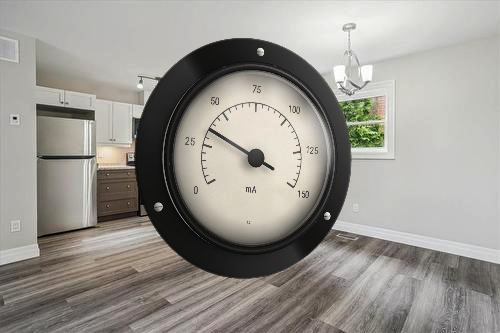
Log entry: 35 mA
